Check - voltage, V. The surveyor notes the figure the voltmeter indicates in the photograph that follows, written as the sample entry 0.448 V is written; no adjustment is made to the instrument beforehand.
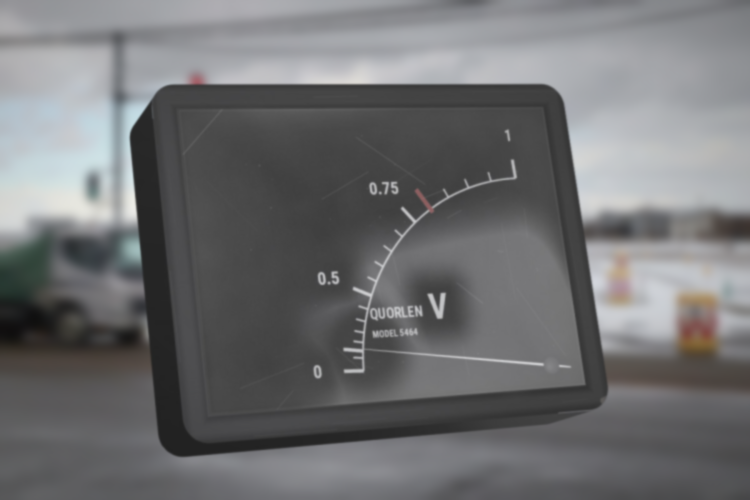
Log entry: 0.25 V
